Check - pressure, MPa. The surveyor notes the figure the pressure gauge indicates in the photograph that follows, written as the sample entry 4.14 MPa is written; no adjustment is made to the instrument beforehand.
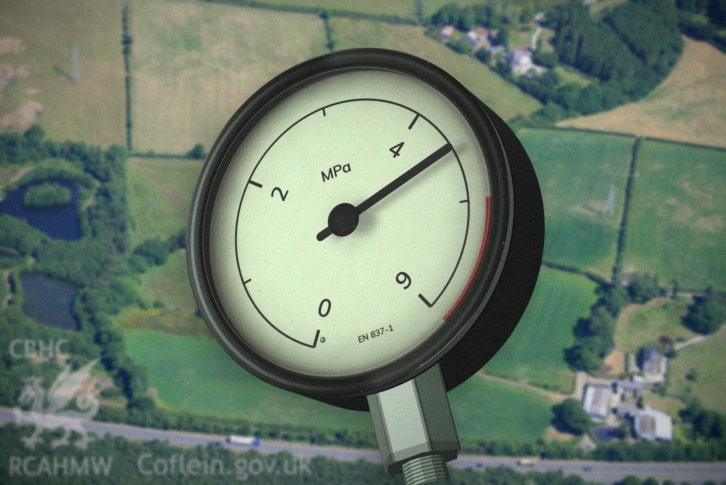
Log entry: 4.5 MPa
